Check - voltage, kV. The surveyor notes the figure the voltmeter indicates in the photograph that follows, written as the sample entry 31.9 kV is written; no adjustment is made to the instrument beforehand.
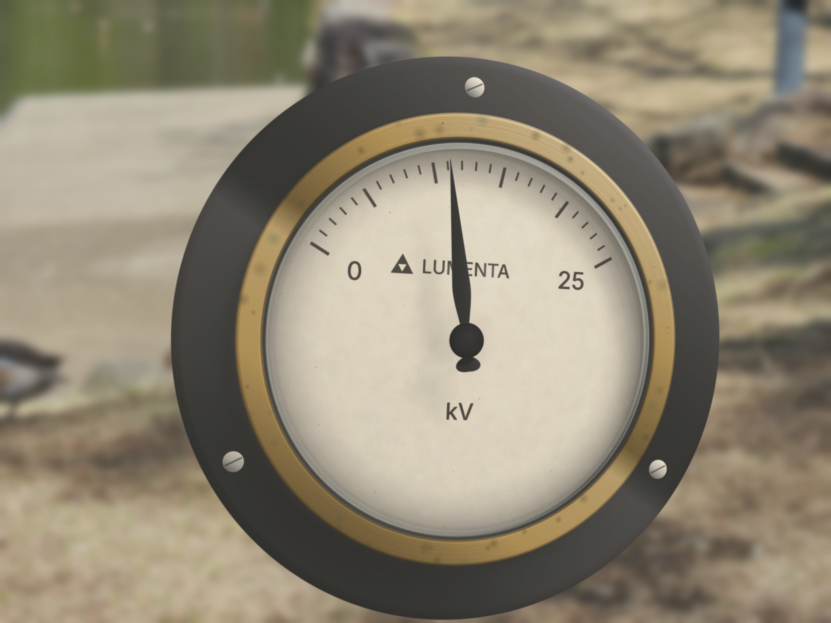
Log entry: 11 kV
